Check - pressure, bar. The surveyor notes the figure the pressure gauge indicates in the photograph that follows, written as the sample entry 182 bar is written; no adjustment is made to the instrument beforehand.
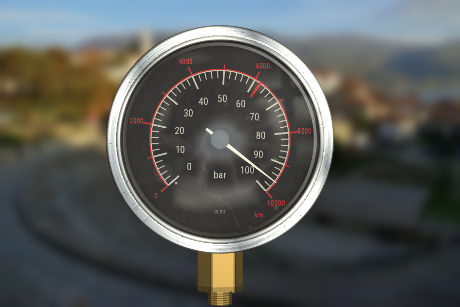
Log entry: 96 bar
